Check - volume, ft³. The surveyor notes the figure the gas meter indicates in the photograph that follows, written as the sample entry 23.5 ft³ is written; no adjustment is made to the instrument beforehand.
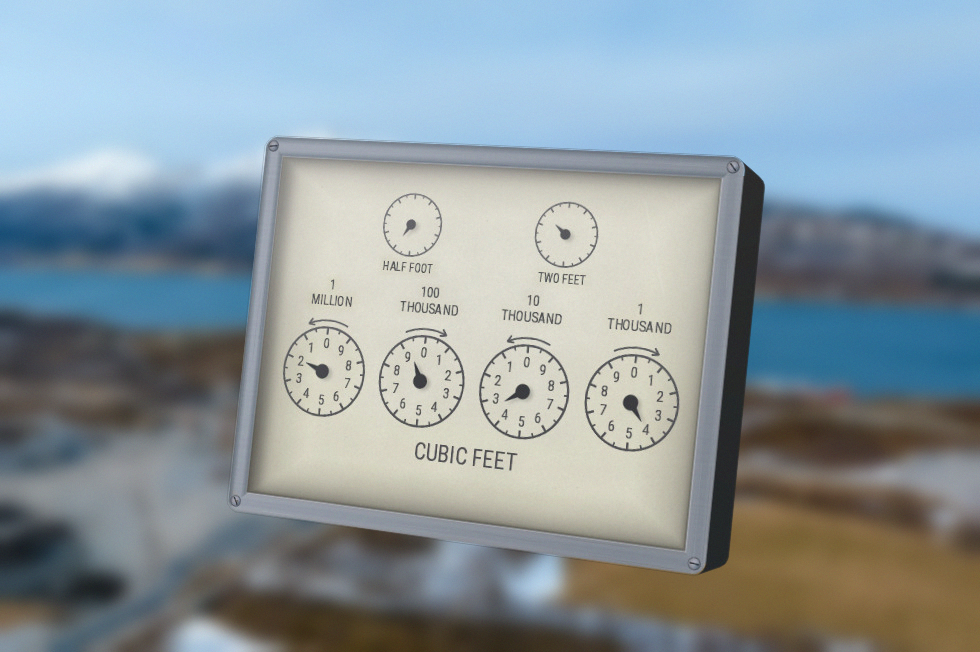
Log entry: 193400 ft³
